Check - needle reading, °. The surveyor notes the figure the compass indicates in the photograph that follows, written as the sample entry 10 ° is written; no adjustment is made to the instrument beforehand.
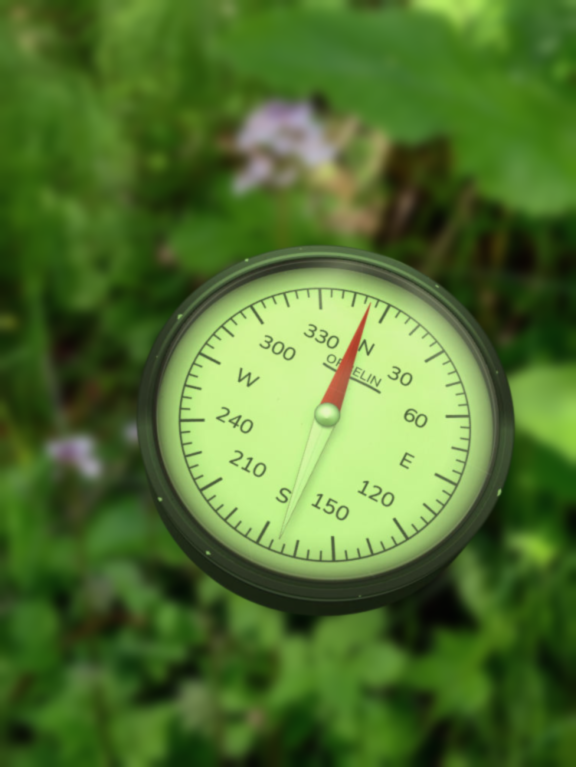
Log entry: 352.5 °
